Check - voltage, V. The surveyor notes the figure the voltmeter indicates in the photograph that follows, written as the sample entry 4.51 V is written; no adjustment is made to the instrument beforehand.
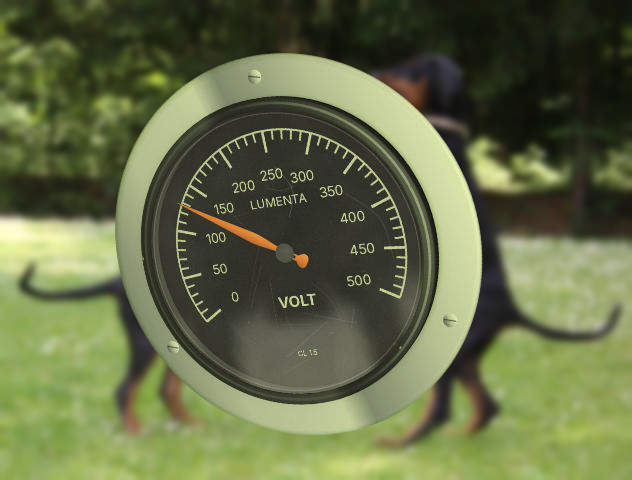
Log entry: 130 V
